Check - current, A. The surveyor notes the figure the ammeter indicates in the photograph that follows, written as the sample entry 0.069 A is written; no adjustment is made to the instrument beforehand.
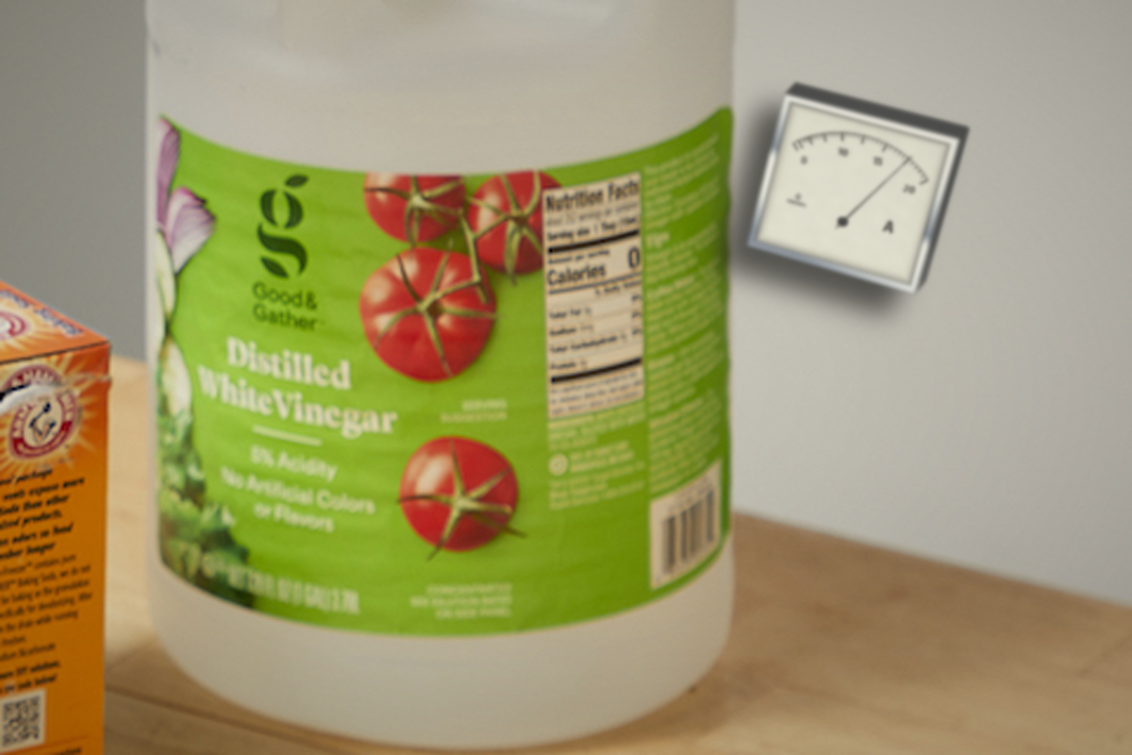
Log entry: 17.5 A
